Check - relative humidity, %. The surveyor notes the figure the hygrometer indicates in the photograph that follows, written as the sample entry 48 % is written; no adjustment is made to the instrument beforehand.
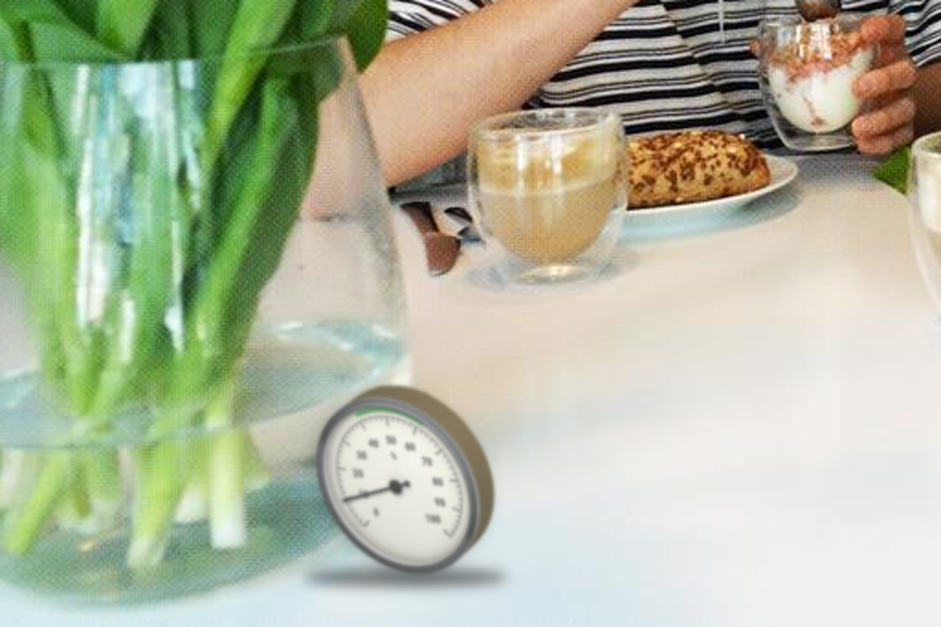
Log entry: 10 %
